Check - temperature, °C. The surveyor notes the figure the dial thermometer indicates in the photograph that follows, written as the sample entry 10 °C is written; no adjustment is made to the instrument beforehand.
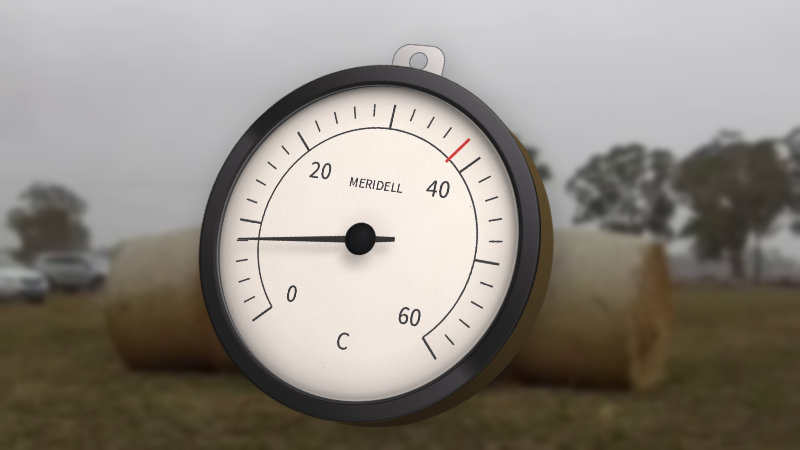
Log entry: 8 °C
